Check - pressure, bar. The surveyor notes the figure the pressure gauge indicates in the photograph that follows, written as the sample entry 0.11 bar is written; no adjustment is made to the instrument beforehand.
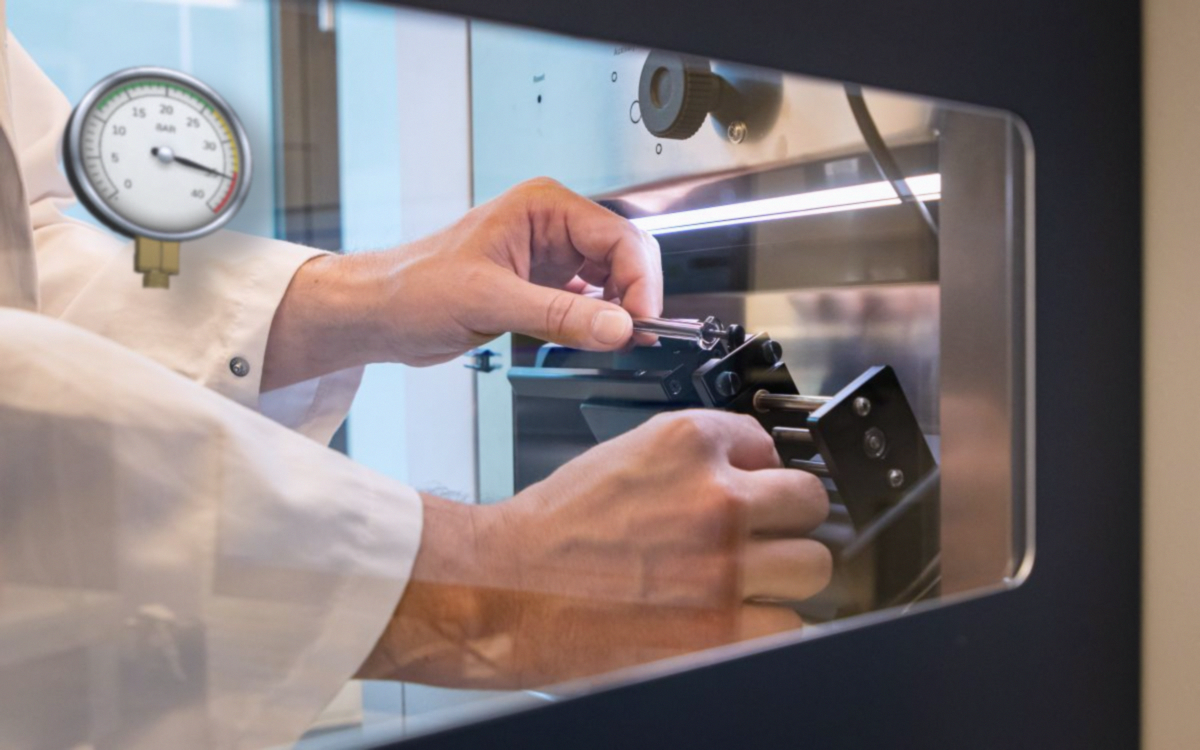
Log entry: 35 bar
